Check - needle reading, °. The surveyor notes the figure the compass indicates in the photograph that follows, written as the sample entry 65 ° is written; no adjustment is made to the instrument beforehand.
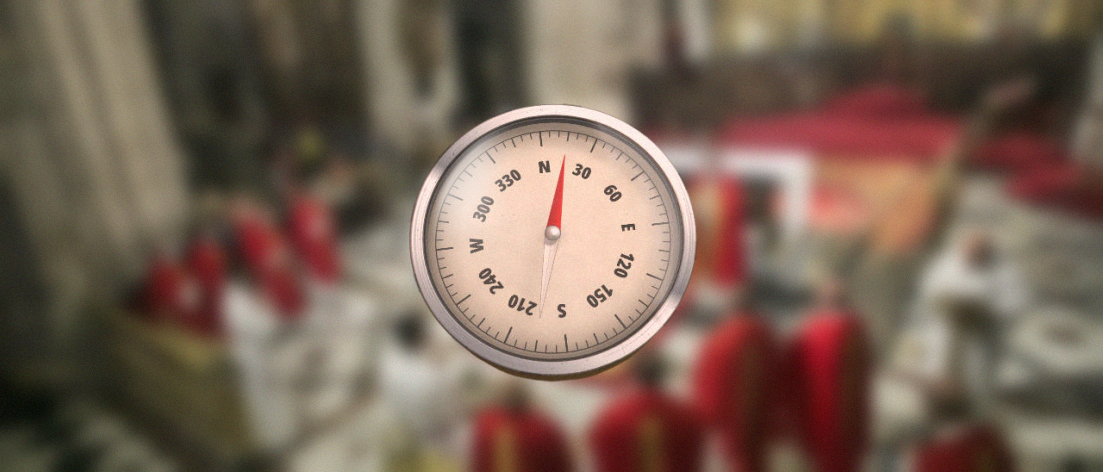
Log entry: 15 °
